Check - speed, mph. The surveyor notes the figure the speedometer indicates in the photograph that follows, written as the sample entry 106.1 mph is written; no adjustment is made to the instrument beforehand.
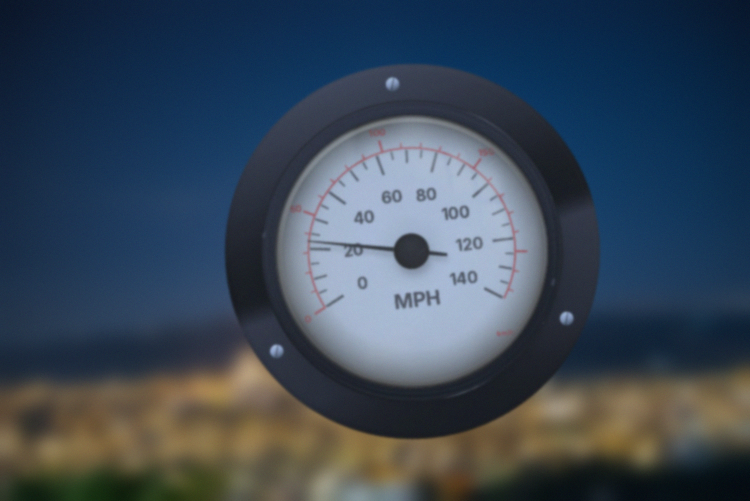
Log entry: 22.5 mph
